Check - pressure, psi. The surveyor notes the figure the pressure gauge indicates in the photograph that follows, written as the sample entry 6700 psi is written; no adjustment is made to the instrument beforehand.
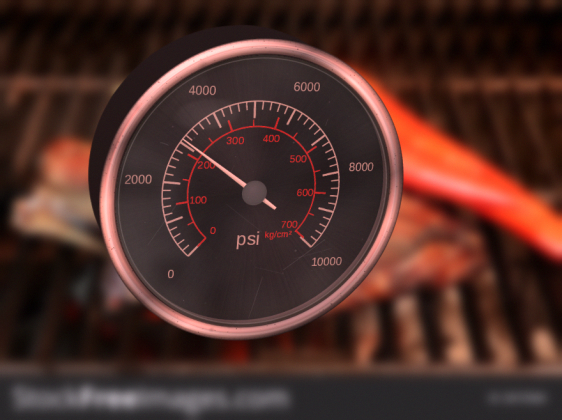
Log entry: 3100 psi
